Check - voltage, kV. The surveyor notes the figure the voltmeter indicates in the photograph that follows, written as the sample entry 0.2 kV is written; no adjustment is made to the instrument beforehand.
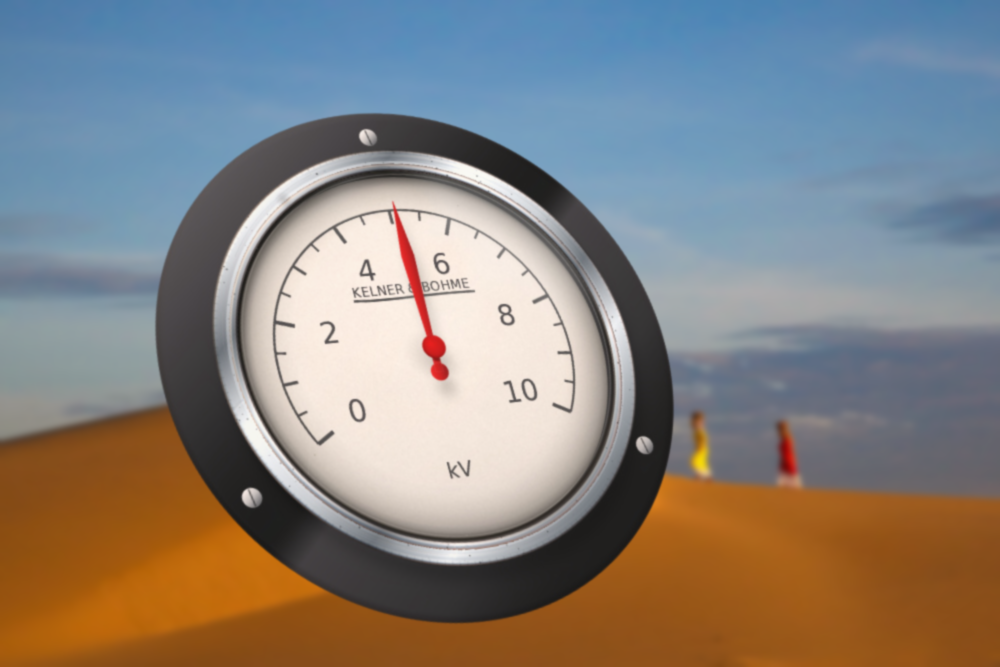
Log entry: 5 kV
